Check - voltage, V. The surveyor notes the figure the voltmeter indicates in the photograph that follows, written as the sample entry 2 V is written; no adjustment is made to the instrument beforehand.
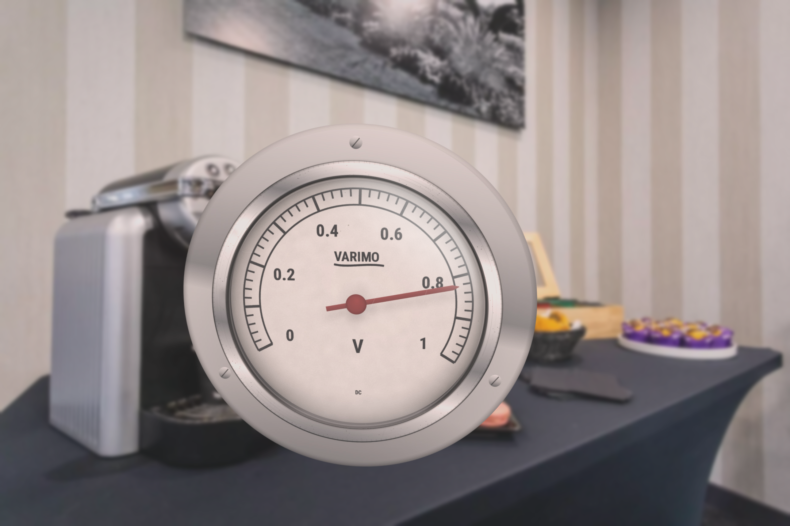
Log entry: 0.82 V
